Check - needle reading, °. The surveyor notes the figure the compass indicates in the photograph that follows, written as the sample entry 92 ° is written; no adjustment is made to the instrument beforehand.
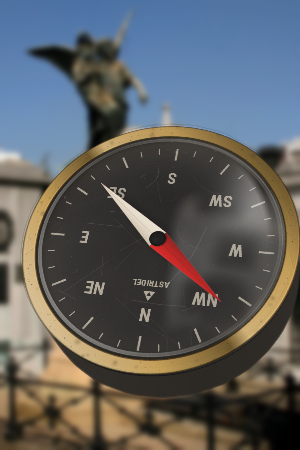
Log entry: 310 °
